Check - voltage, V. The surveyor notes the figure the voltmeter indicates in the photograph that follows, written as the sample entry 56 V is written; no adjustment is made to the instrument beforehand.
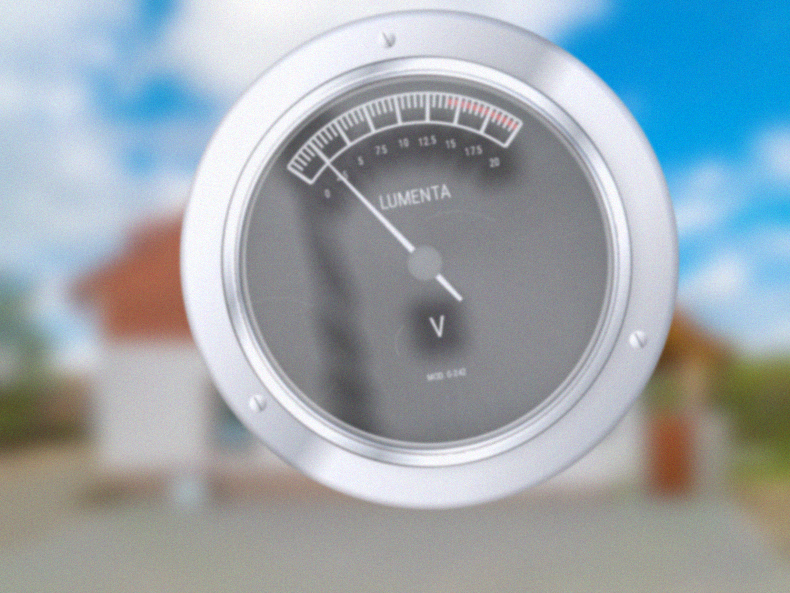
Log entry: 2.5 V
